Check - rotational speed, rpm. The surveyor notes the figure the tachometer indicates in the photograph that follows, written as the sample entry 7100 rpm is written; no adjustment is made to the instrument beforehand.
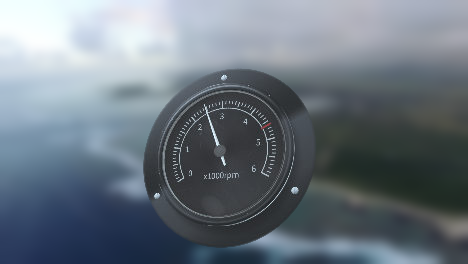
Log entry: 2500 rpm
